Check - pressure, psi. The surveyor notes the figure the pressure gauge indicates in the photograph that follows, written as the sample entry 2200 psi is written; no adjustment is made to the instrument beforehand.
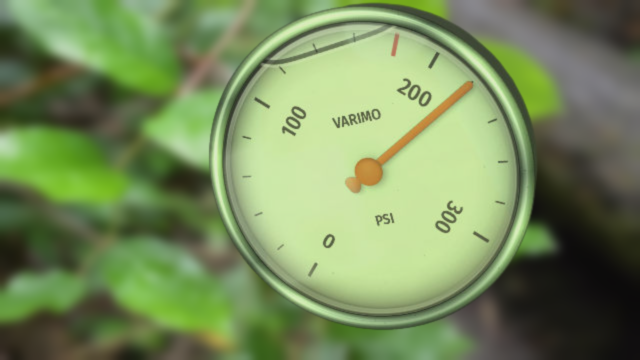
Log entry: 220 psi
